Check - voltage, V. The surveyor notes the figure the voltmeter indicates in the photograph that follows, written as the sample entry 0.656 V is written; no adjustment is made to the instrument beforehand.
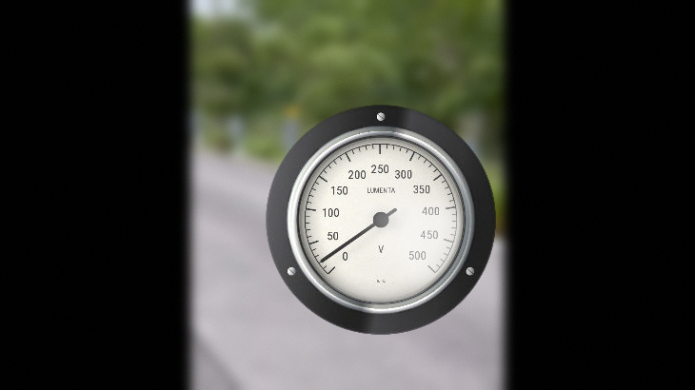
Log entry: 20 V
